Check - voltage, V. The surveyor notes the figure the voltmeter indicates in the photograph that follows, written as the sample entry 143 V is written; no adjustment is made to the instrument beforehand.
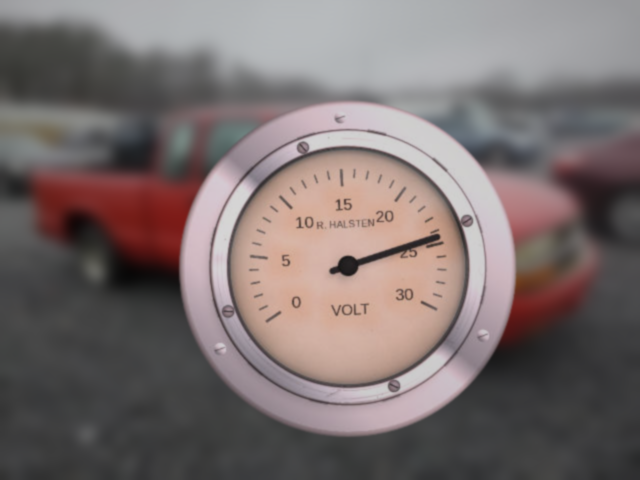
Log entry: 24.5 V
